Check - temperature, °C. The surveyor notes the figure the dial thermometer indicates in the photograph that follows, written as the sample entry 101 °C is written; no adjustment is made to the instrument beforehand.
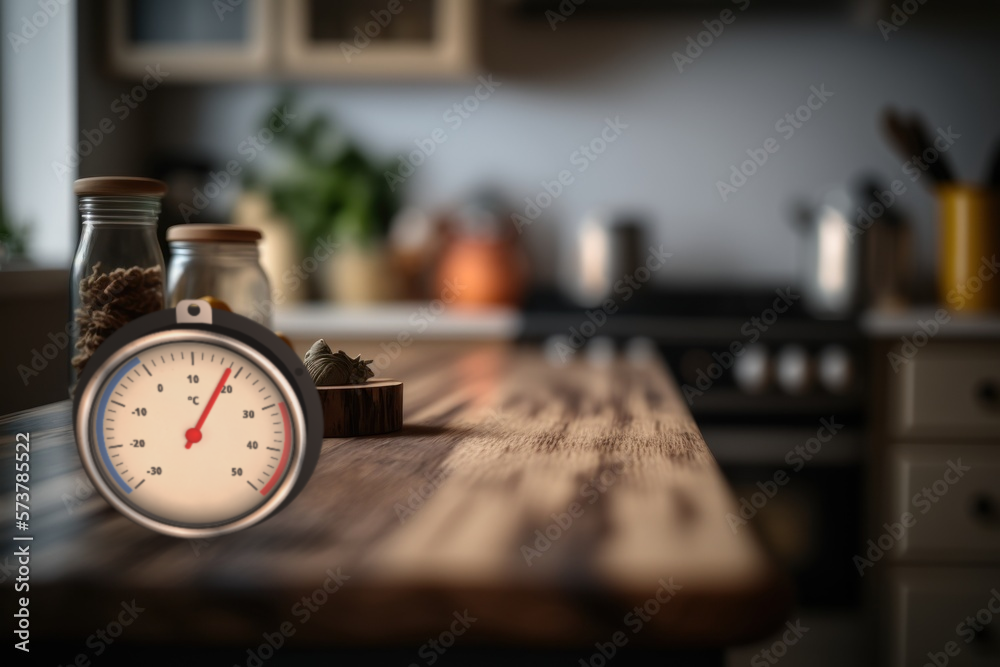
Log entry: 18 °C
